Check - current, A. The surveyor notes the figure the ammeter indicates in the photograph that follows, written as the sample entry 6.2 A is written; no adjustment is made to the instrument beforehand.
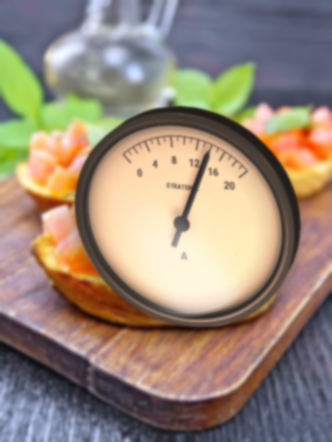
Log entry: 14 A
